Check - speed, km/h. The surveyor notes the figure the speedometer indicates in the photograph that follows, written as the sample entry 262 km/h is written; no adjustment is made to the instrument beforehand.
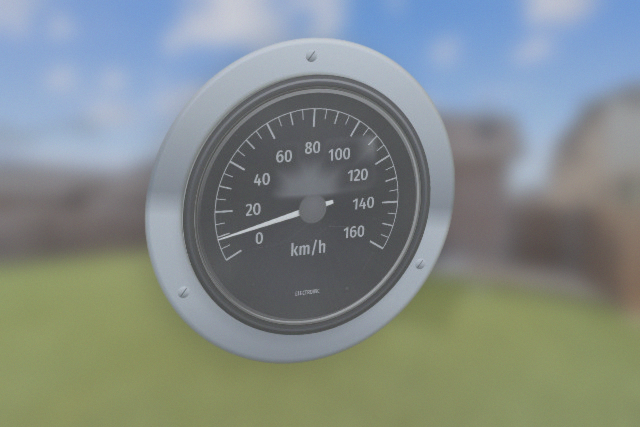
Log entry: 10 km/h
